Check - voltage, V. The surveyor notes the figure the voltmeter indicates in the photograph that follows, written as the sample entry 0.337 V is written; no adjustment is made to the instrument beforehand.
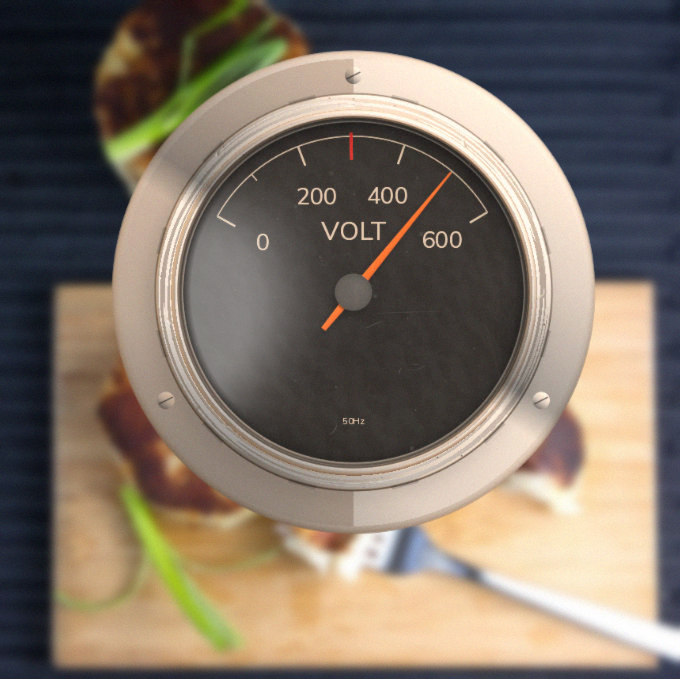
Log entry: 500 V
